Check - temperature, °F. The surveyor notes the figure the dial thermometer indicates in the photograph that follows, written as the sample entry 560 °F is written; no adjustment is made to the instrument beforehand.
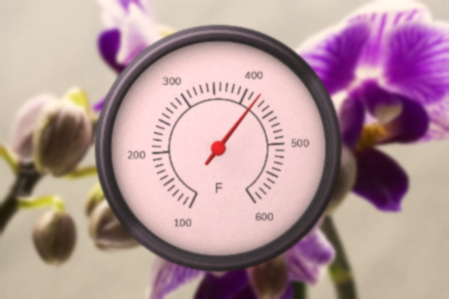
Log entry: 420 °F
